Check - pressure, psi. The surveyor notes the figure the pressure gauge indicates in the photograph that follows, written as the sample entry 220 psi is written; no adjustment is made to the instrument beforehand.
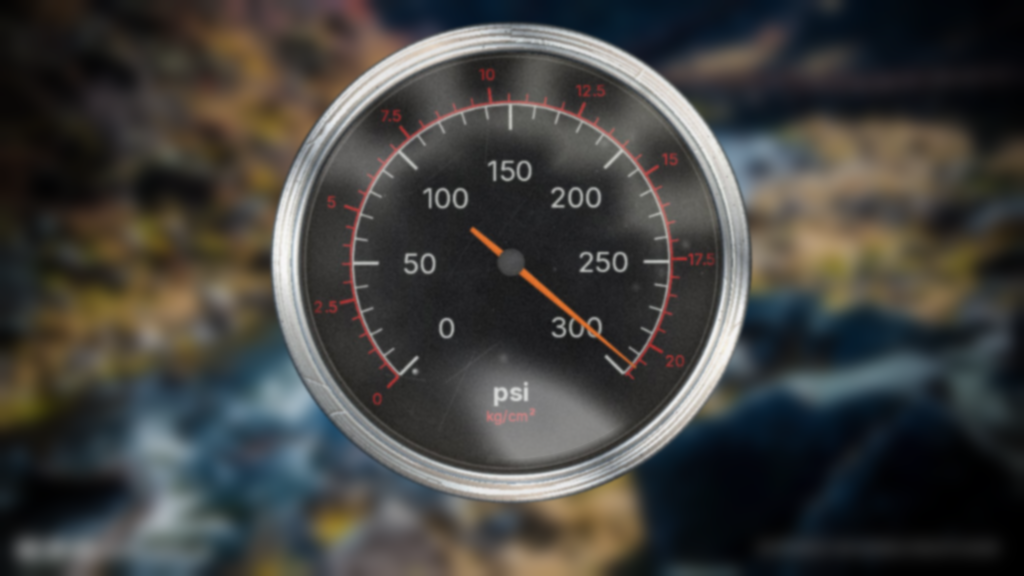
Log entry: 295 psi
